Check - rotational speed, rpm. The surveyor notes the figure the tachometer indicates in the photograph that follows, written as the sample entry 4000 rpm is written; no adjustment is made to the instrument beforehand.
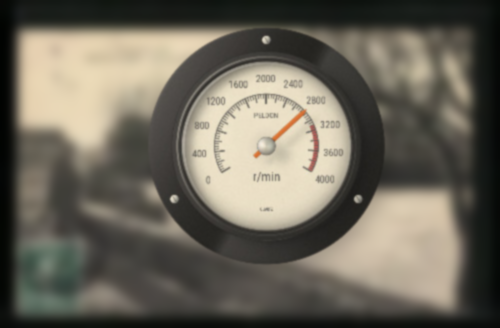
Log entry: 2800 rpm
